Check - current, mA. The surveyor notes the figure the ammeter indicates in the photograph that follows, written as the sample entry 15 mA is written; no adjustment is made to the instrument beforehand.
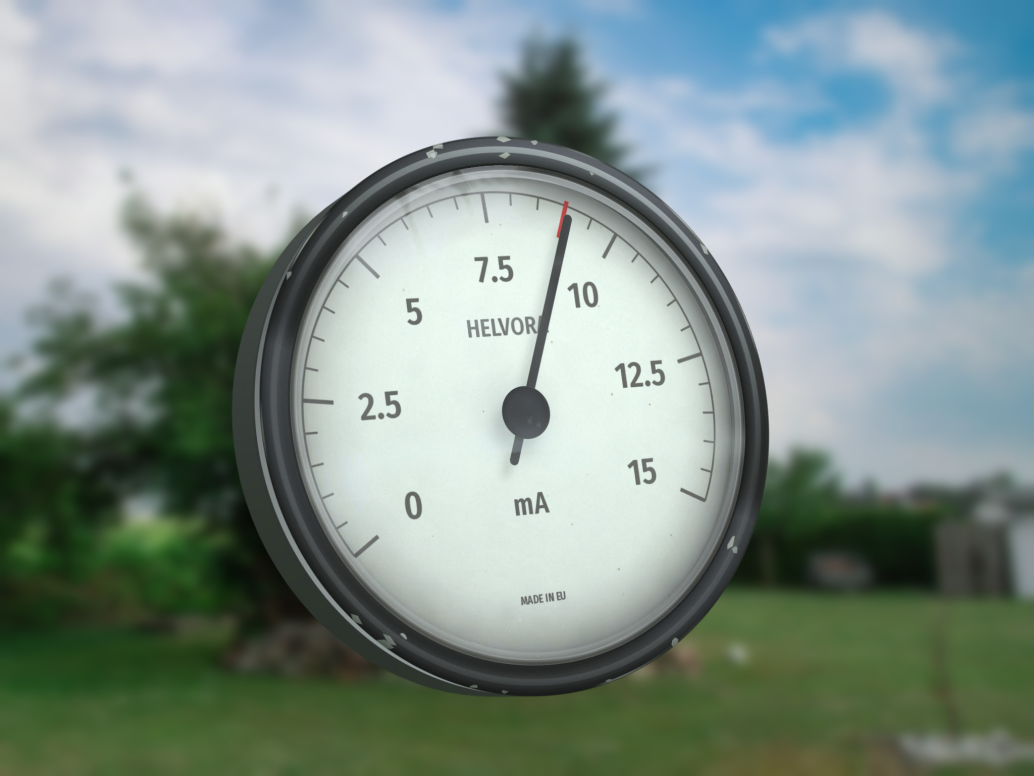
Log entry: 9 mA
